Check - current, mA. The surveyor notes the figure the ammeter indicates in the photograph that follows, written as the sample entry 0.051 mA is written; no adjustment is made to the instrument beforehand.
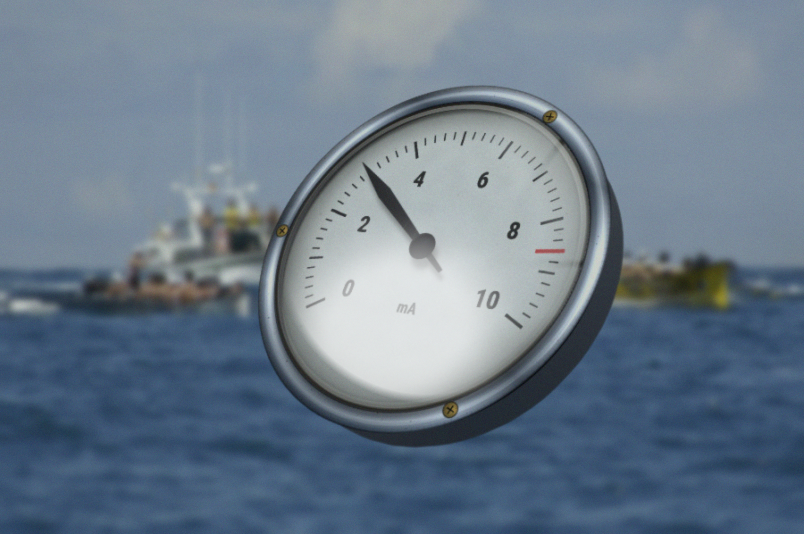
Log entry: 3 mA
